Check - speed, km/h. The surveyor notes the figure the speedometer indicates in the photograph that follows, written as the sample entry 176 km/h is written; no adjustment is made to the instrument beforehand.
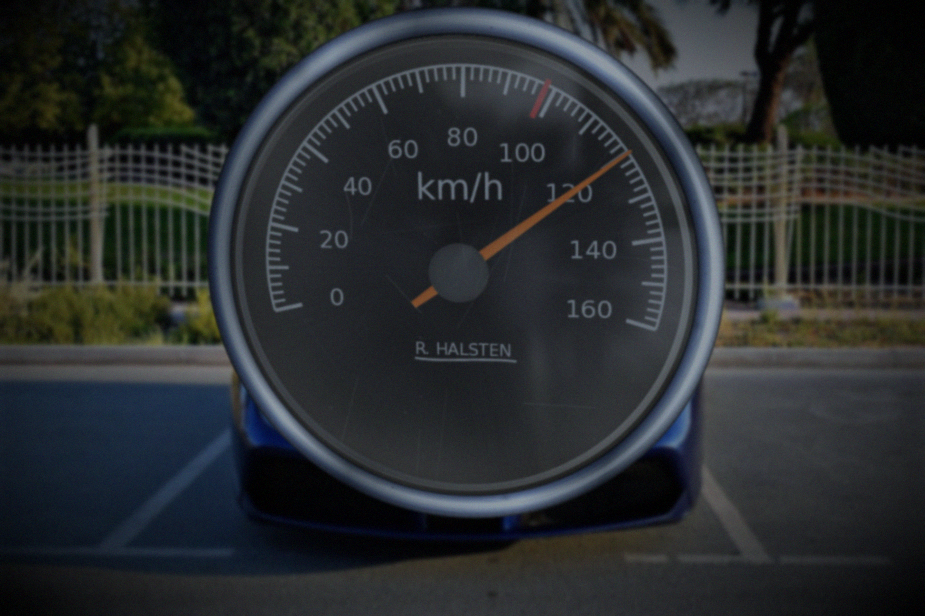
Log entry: 120 km/h
